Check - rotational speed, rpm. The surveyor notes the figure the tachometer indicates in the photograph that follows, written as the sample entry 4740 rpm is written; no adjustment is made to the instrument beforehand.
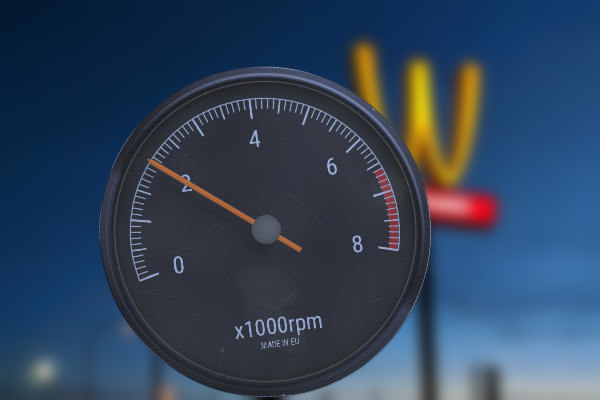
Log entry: 2000 rpm
